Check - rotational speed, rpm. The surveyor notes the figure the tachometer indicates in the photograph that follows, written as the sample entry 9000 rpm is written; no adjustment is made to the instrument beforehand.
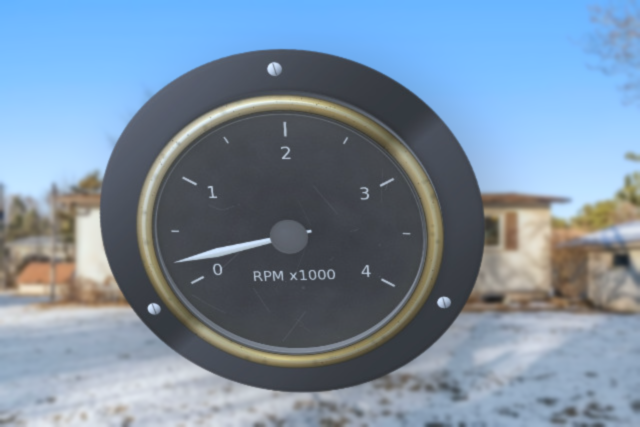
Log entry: 250 rpm
